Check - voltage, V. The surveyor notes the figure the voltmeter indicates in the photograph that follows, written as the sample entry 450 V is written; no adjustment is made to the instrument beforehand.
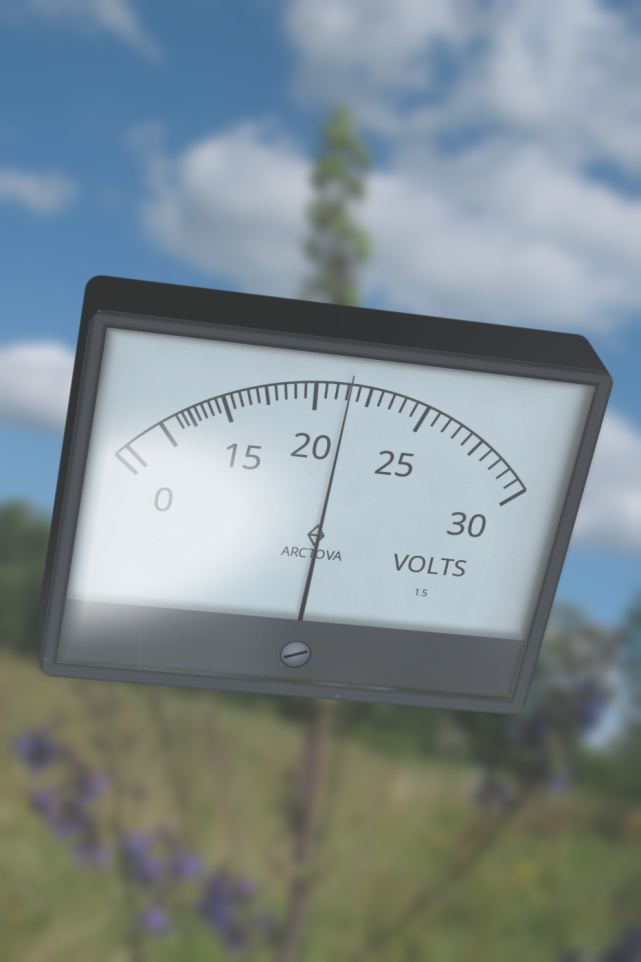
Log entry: 21.5 V
